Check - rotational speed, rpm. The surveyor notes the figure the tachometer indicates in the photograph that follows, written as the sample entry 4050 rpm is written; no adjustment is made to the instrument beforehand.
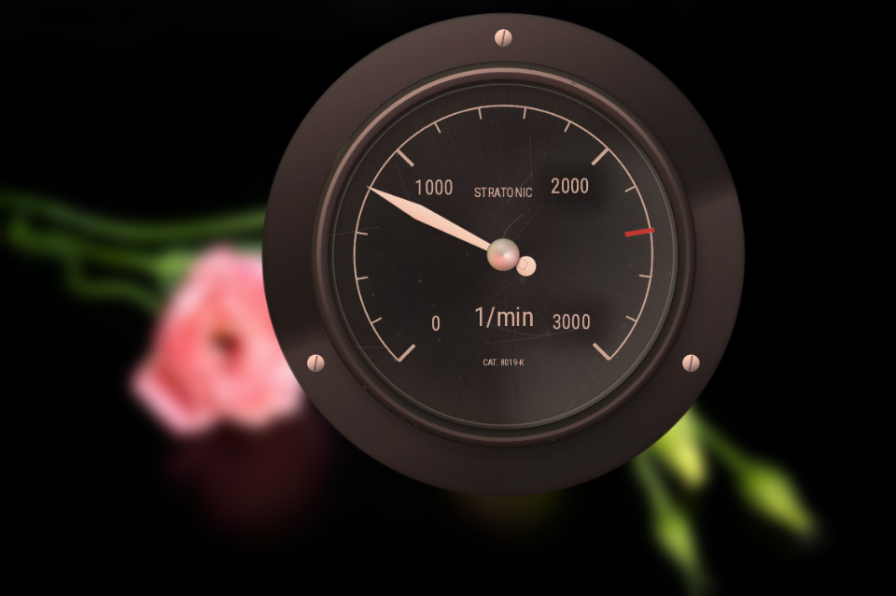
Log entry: 800 rpm
